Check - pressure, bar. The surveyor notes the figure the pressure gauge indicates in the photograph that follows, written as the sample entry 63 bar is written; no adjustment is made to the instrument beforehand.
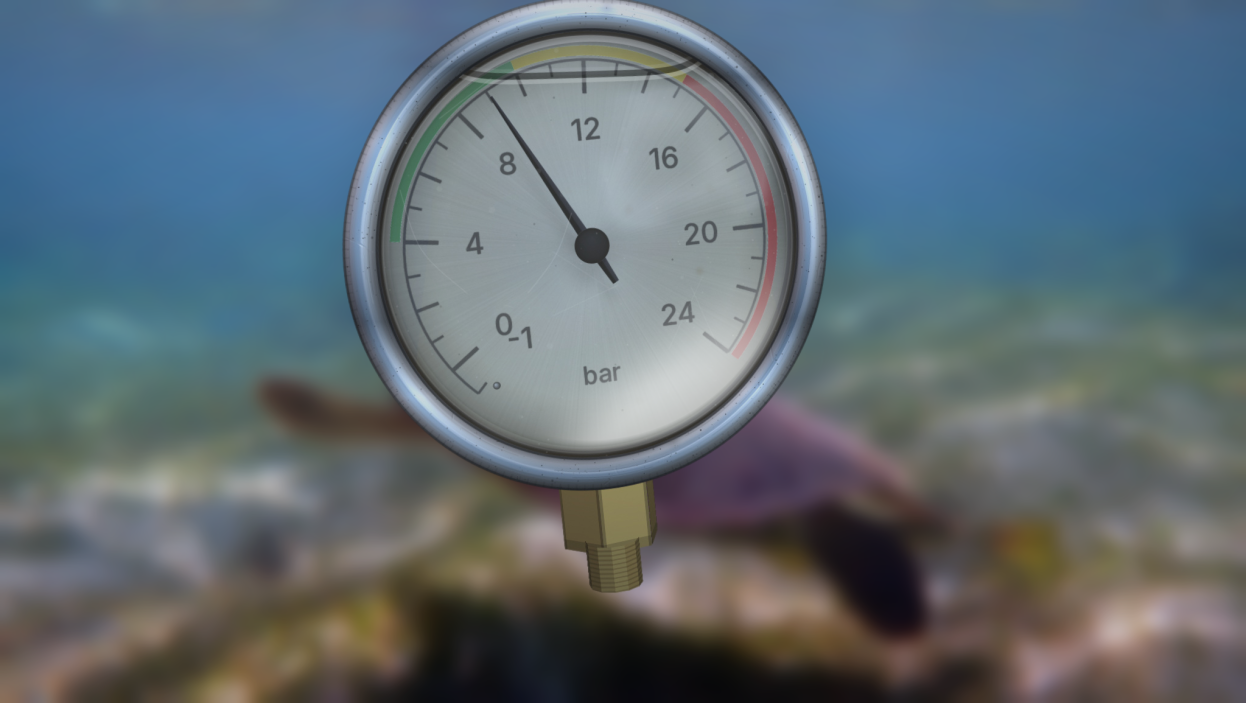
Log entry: 9 bar
